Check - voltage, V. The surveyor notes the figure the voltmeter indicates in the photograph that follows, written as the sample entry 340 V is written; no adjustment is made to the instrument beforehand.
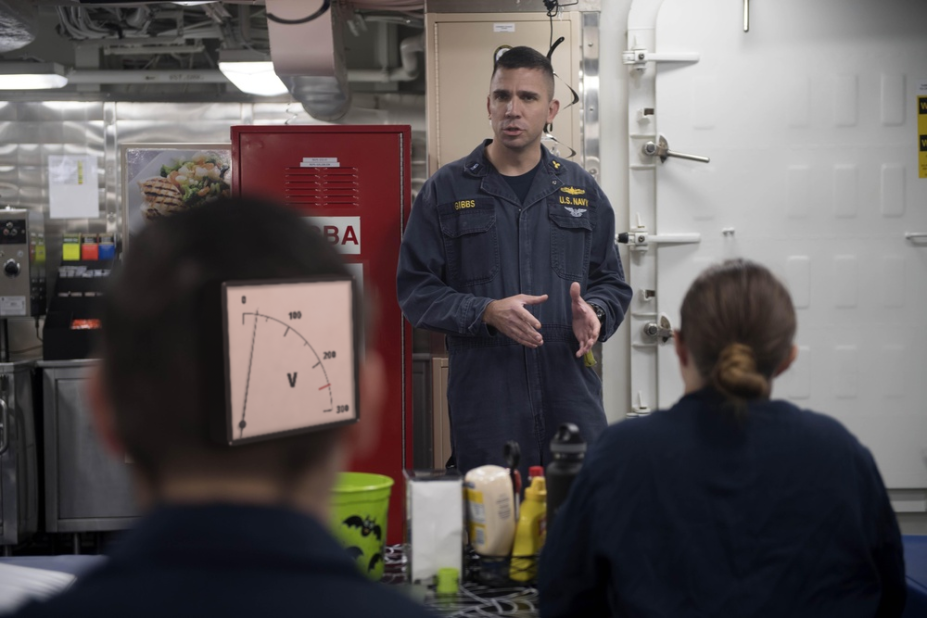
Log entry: 25 V
